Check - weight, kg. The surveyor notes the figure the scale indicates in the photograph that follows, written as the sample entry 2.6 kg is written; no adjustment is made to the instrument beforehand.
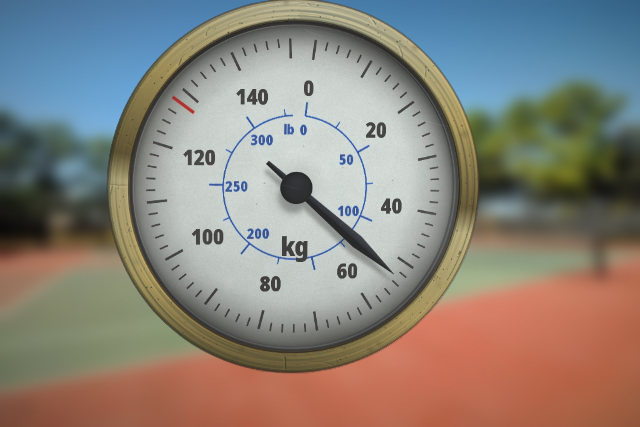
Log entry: 53 kg
